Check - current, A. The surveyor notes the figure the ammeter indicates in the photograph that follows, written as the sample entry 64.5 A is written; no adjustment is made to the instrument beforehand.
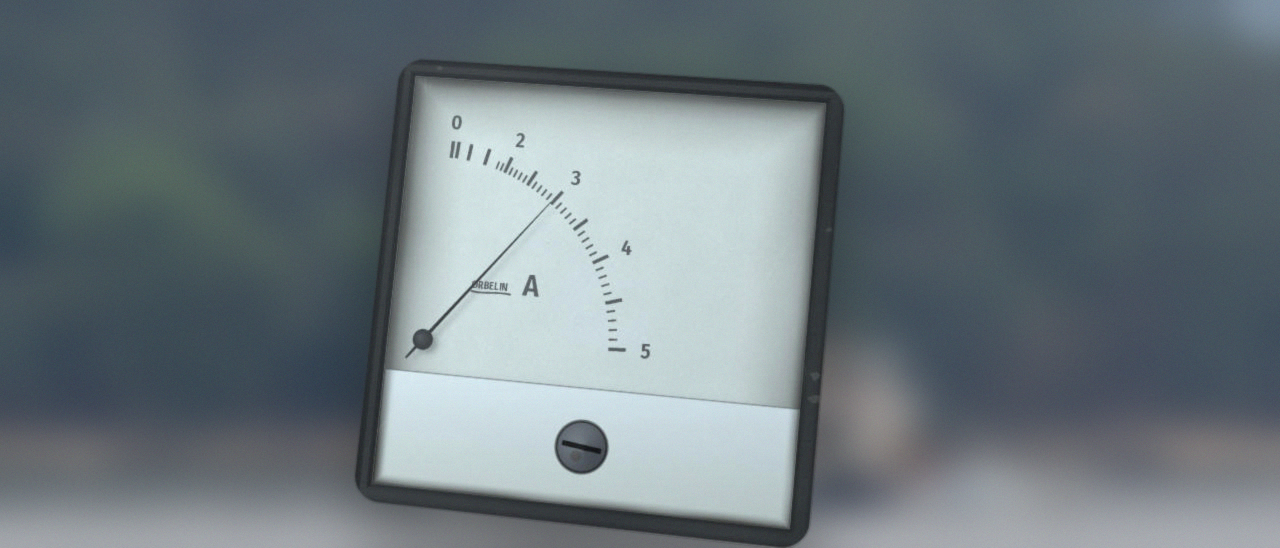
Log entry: 3 A
